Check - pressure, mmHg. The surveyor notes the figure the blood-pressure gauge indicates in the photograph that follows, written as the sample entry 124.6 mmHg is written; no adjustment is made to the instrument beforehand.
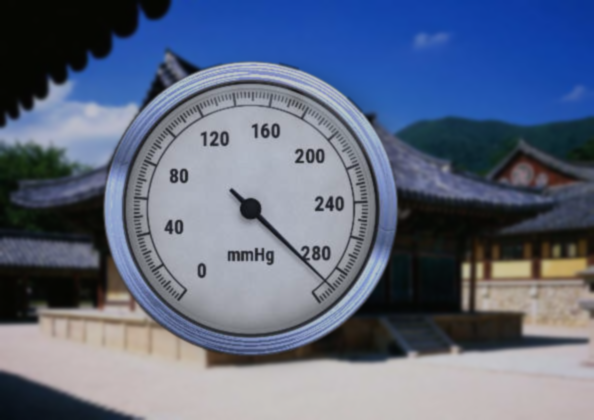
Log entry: 290 mmHg
